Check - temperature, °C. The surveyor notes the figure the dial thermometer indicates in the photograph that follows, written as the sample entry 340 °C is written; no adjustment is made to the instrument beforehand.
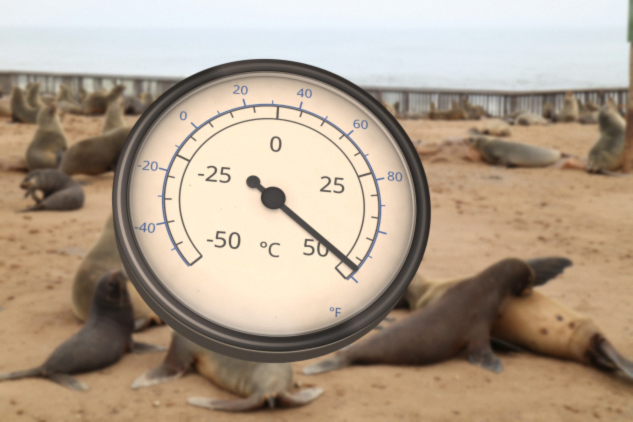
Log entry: 47.5 °C
